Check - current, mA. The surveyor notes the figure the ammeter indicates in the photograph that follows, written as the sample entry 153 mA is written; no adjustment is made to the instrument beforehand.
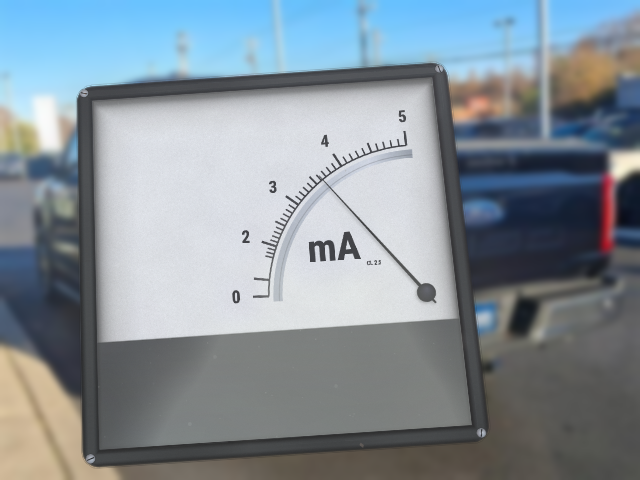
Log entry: 3.6 mA
